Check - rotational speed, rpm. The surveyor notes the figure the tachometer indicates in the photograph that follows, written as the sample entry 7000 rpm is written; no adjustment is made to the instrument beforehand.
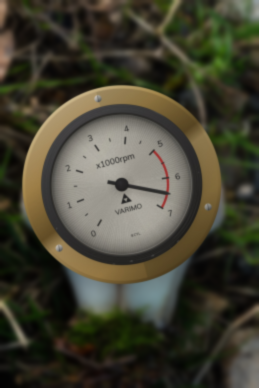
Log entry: 6500 rpm
